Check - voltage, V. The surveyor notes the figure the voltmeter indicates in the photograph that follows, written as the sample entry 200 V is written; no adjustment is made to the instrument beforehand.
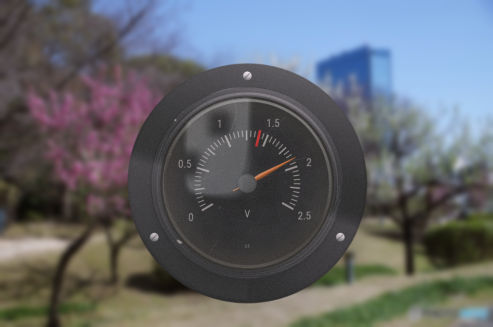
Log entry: 1.9 V
